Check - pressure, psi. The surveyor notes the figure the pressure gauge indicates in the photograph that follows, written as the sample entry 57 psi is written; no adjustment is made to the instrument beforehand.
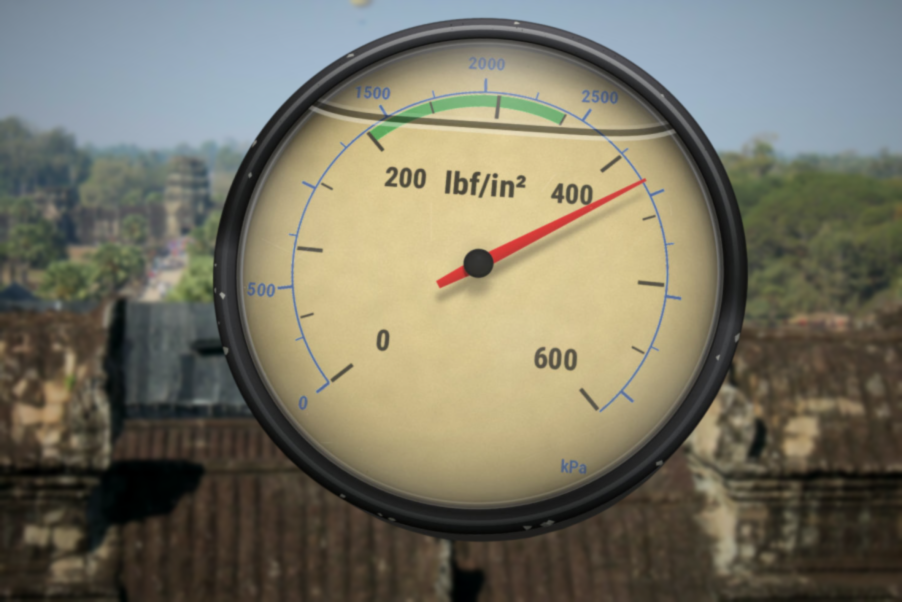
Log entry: 425 psi
